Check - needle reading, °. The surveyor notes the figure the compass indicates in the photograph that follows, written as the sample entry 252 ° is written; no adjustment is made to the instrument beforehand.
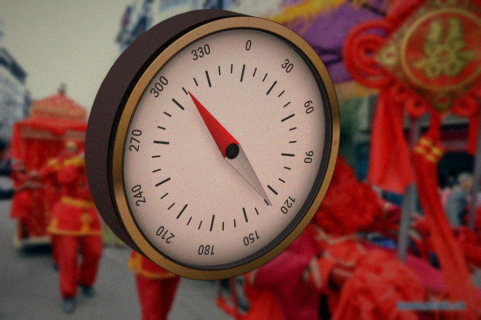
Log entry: 310 °
